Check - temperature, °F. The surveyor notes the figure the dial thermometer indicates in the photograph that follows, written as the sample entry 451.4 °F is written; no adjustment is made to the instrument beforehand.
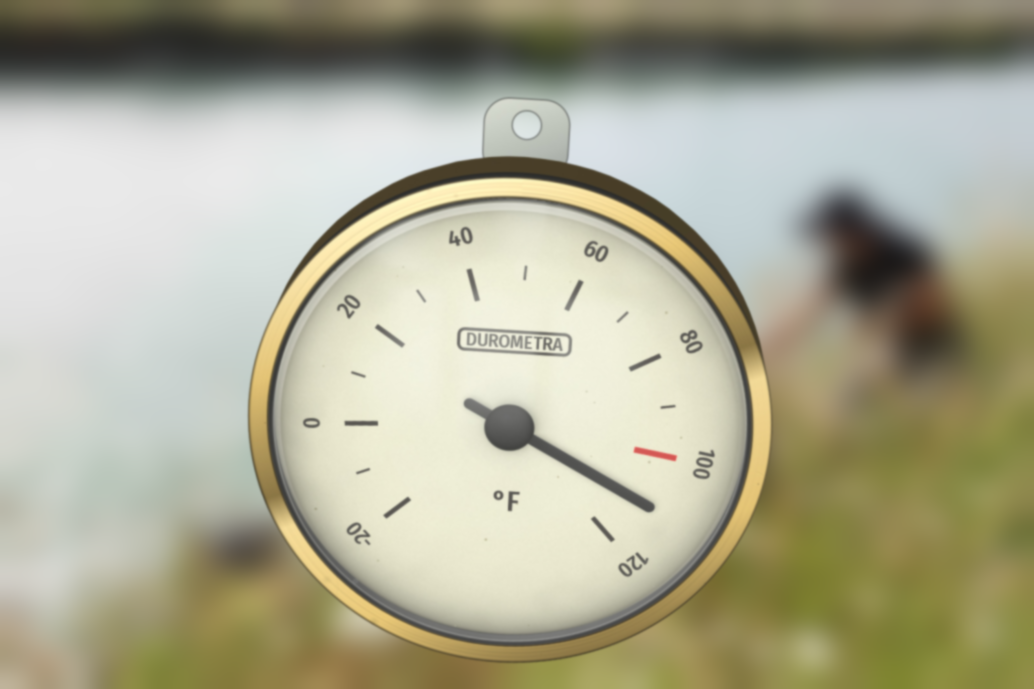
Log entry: 110 °F
